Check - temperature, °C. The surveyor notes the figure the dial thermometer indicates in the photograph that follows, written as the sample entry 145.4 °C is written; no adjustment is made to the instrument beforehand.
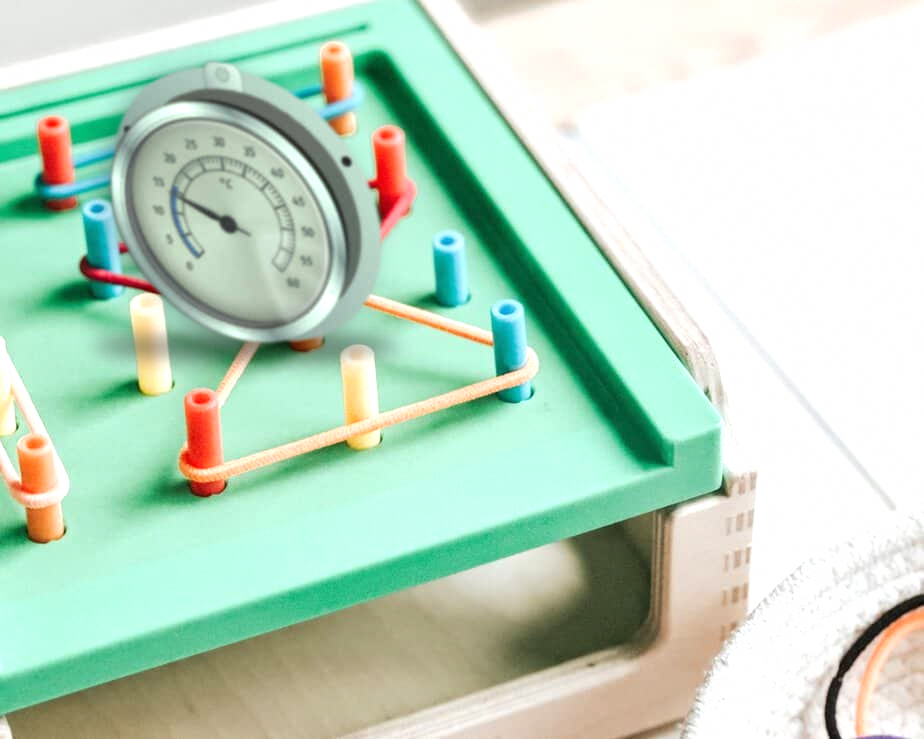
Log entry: 15 °C
